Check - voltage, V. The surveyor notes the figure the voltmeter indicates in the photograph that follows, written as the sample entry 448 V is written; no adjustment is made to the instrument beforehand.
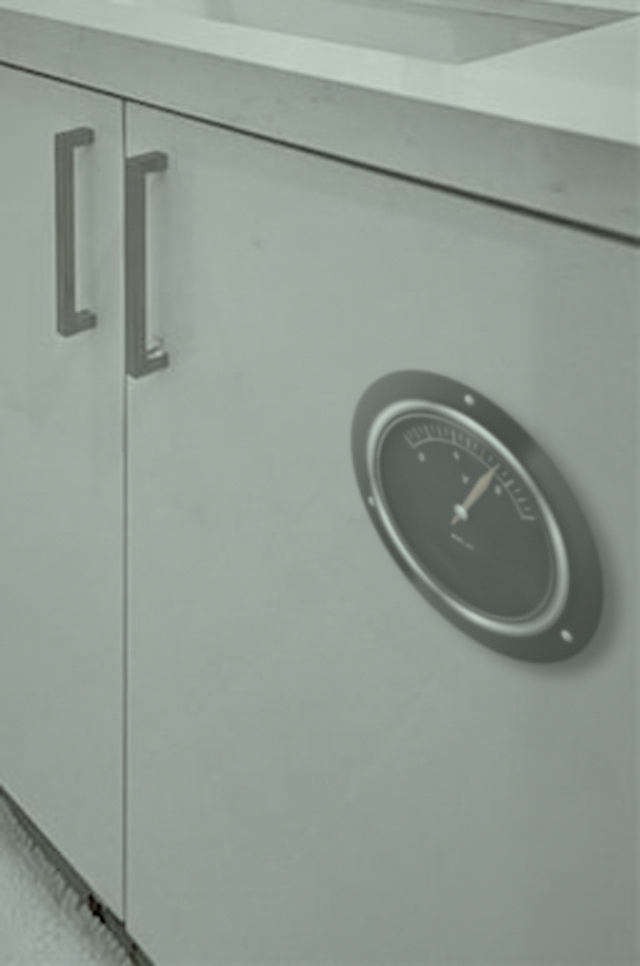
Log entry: 7 V
